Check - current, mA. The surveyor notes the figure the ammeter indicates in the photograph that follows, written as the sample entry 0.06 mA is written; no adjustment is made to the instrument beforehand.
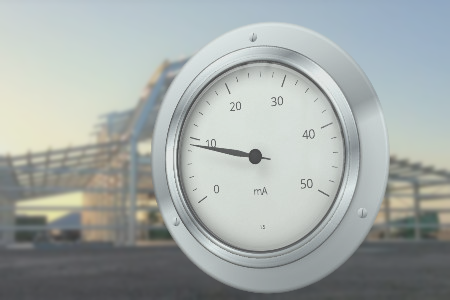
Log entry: 9 mA
